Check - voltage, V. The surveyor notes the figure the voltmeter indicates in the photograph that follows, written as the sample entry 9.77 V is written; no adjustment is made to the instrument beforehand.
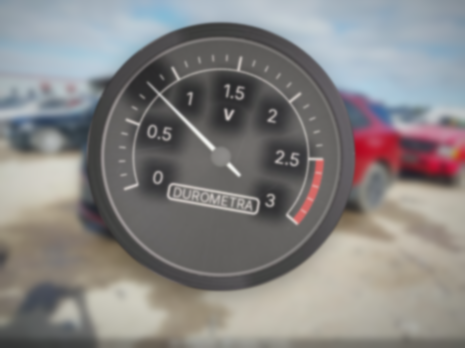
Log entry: 0.8 V
